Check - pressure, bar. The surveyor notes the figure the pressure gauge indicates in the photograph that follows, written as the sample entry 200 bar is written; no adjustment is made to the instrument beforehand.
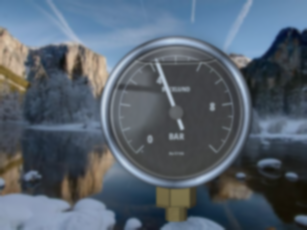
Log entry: 4.25 bar
